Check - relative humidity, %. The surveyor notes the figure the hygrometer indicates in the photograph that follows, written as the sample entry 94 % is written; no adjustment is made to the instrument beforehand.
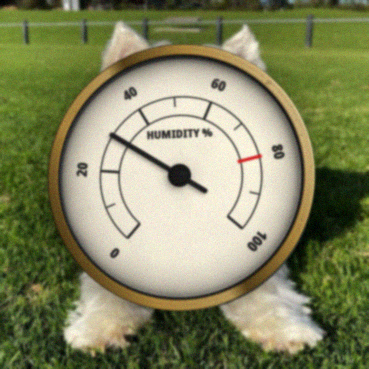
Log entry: 30 %
